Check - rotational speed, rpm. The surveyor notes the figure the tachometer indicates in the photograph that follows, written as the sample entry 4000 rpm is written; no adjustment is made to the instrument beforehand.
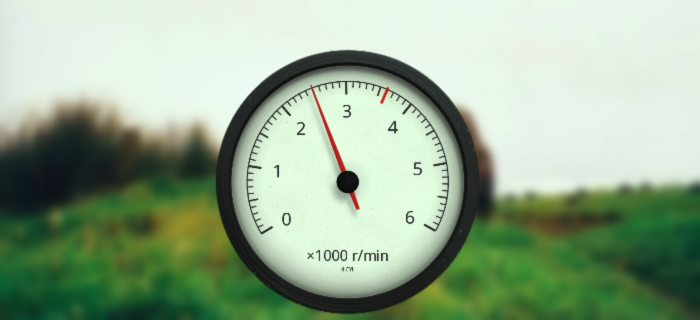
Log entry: 2500 rpm
